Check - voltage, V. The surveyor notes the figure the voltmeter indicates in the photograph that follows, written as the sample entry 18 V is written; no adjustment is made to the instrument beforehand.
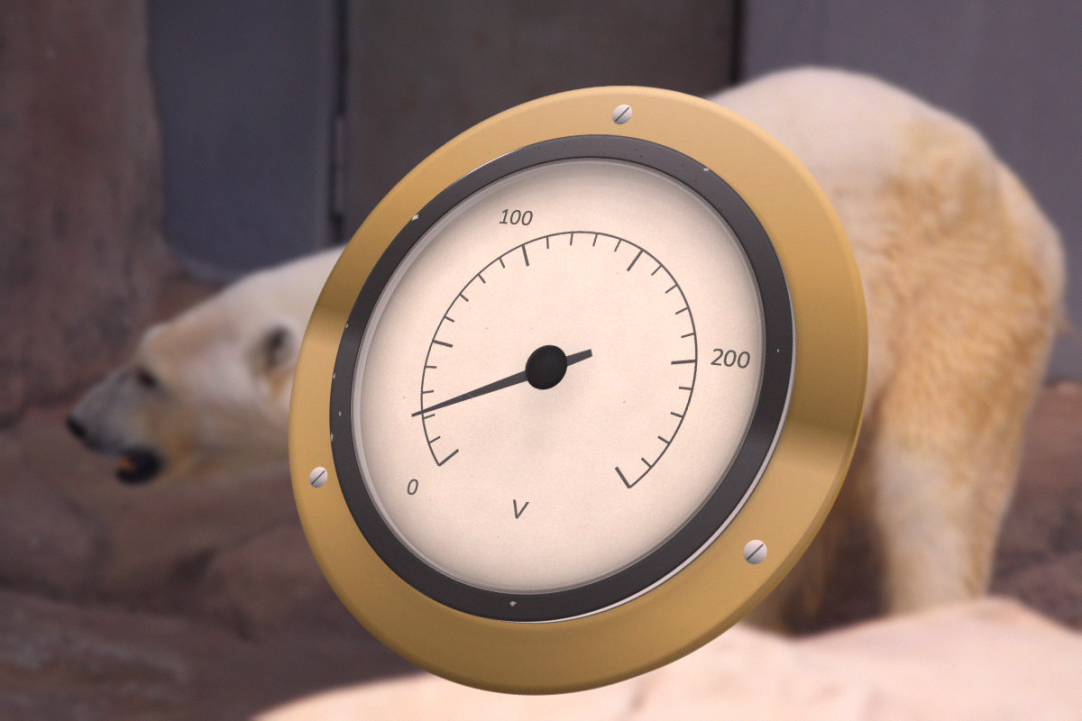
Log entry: 20 V
